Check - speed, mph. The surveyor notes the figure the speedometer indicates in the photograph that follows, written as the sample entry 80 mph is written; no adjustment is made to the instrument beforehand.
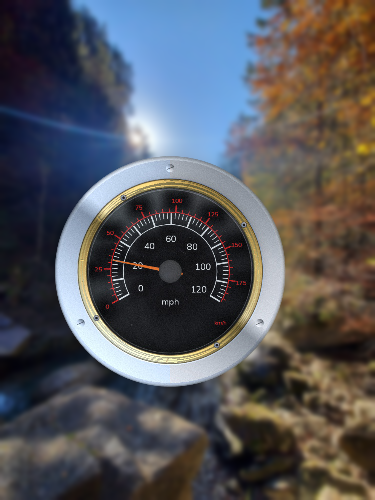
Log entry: 20 mph
